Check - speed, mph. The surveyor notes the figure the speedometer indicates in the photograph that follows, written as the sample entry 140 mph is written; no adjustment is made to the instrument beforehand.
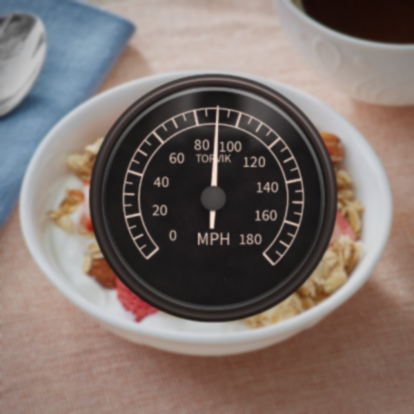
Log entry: 90 mph
